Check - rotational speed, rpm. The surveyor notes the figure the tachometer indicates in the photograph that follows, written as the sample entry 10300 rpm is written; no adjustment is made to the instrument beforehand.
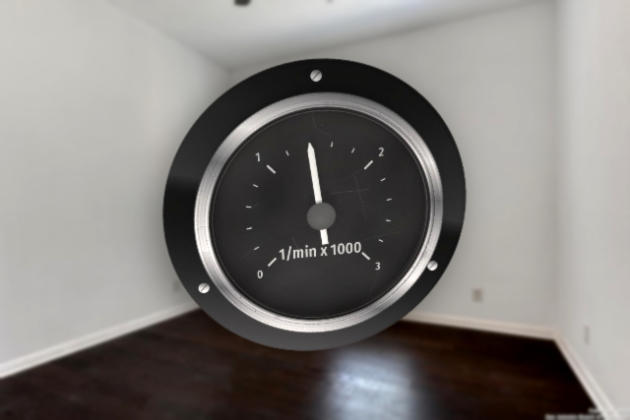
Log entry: 1400 rpm
